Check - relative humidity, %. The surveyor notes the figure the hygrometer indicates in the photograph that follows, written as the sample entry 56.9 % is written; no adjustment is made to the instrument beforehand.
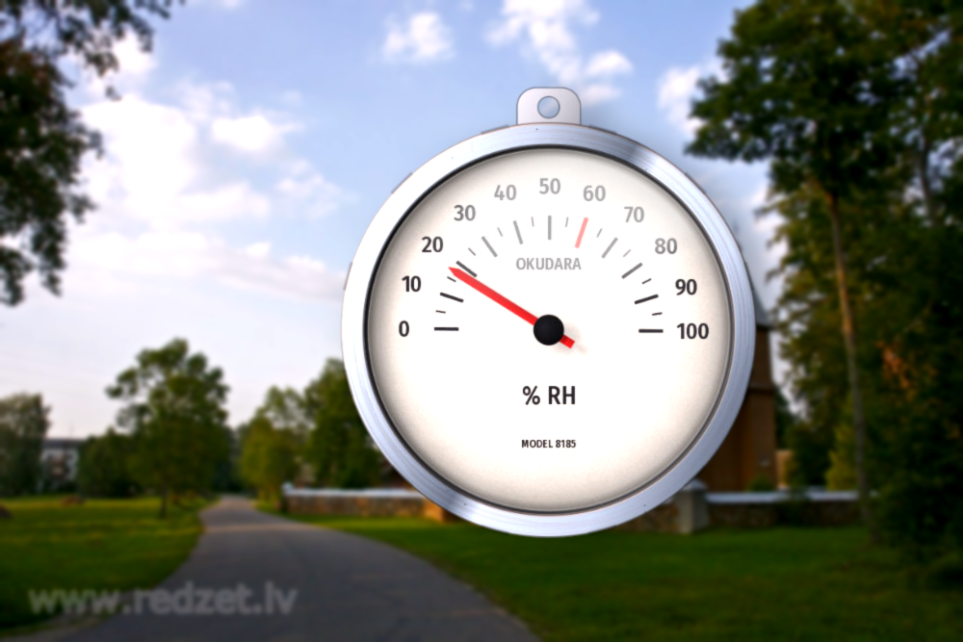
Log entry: 17.5 %
